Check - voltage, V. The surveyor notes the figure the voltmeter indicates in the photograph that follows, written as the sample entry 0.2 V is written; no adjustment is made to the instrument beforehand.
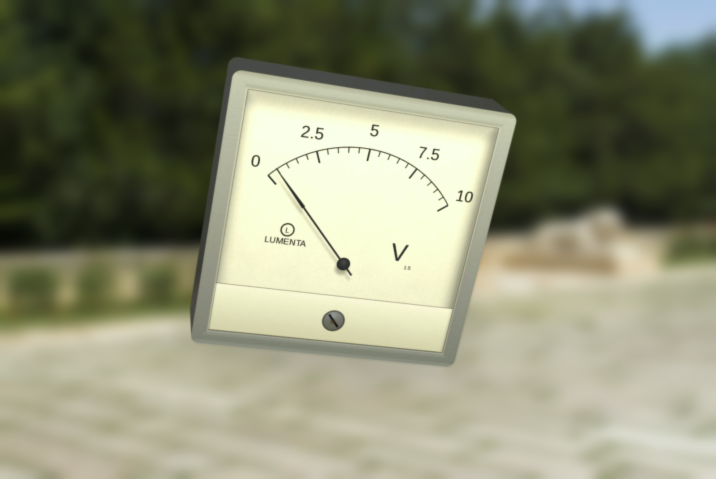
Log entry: 0.5 V
